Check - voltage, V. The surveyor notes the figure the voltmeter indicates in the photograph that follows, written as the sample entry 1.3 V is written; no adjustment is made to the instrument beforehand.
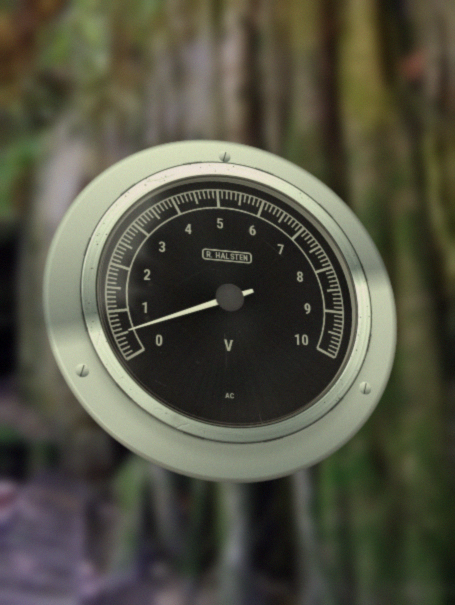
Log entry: 0.5 V
